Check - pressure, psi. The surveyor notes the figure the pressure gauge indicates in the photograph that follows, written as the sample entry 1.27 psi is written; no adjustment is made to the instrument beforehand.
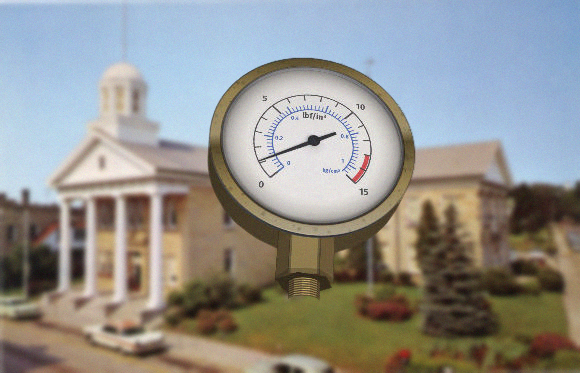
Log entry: 1 psi
